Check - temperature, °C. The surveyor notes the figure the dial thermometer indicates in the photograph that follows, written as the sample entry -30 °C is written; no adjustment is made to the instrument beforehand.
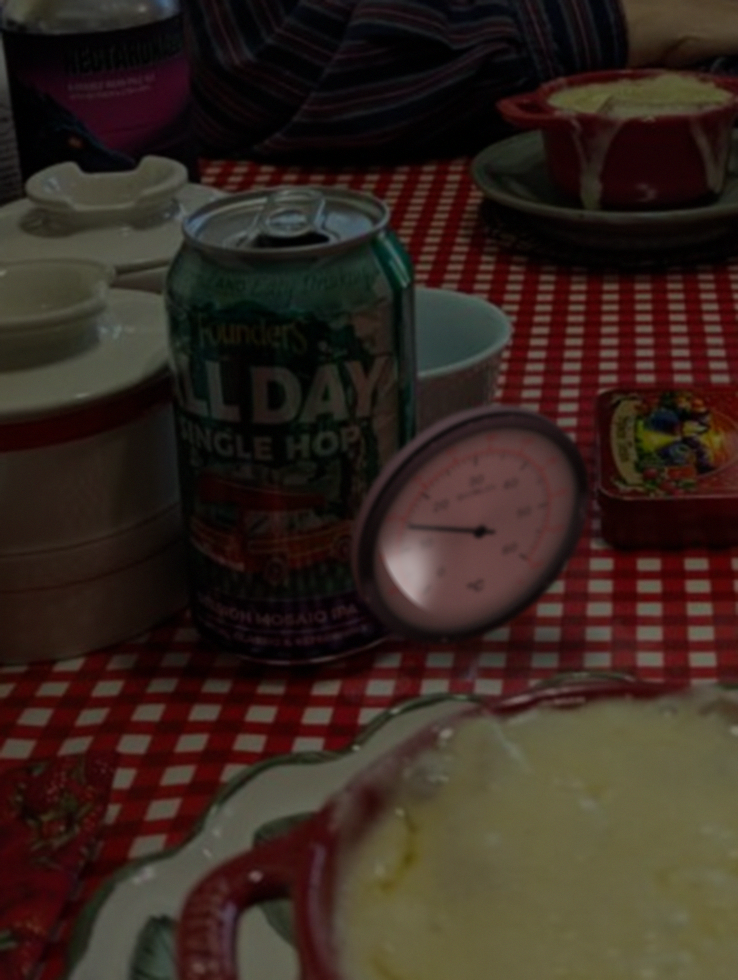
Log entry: 15 °C
